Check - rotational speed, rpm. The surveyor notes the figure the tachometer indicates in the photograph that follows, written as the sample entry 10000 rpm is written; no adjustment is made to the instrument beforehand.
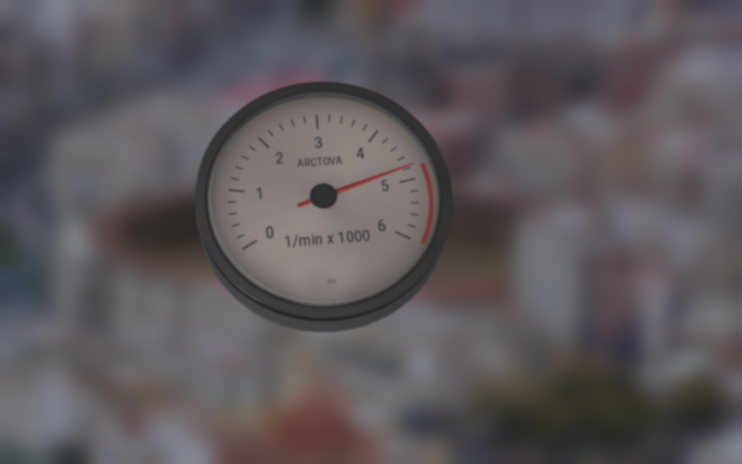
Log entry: 4800 rpm
